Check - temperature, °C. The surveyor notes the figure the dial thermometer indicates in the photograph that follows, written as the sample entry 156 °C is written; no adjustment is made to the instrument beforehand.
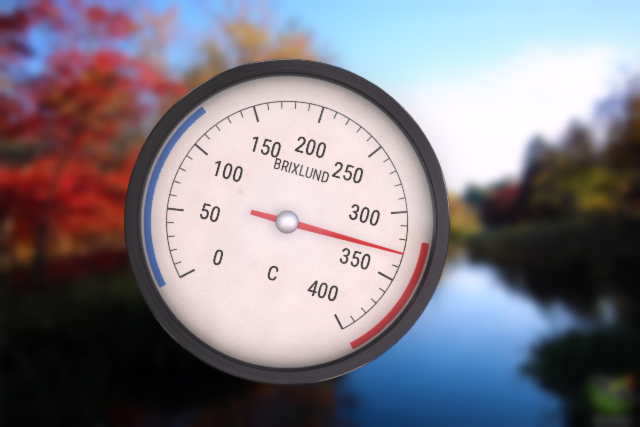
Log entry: 330 °C
